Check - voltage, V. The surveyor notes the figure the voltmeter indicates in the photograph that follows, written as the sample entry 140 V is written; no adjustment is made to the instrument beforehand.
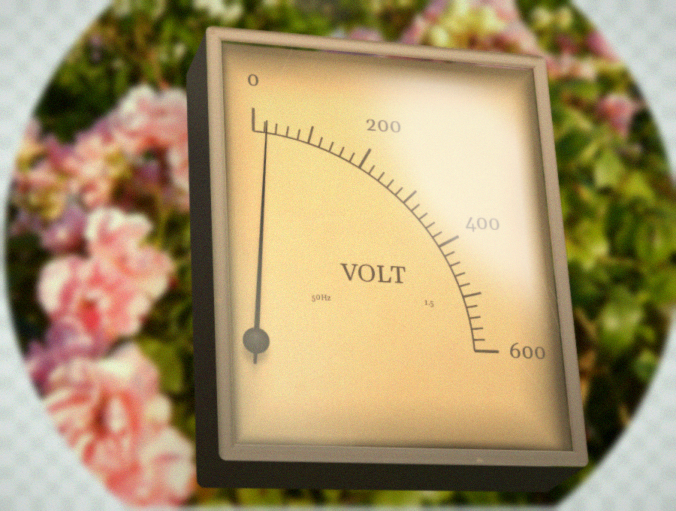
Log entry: 20 V
